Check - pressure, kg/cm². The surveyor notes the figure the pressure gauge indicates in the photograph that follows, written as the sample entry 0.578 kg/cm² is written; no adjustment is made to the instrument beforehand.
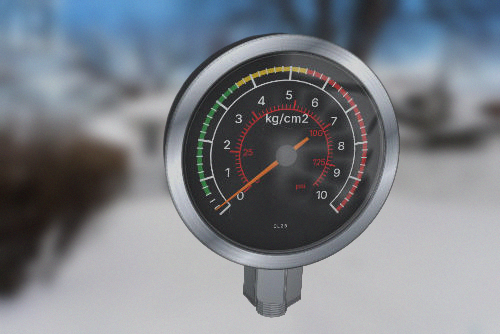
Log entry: 0.2 kg/cm²
